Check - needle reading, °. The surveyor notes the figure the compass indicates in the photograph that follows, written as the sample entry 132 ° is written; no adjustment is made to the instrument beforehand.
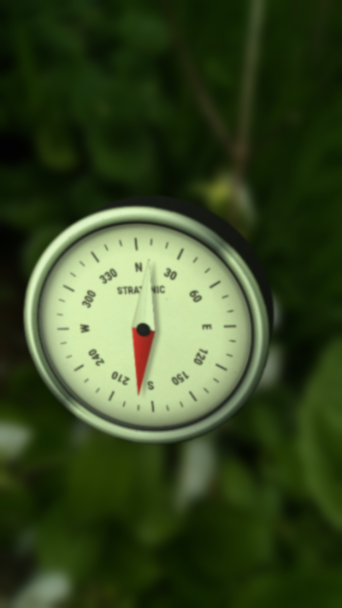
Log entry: 190 °
